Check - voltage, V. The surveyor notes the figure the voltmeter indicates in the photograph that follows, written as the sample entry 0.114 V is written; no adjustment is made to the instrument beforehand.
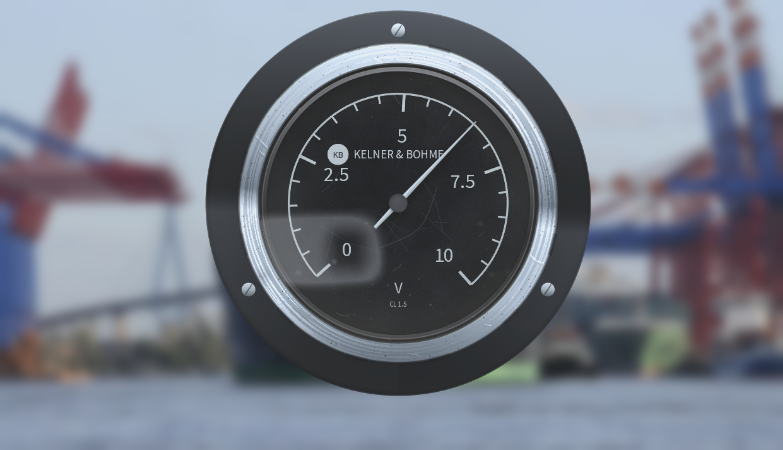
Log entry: 6.5 V
